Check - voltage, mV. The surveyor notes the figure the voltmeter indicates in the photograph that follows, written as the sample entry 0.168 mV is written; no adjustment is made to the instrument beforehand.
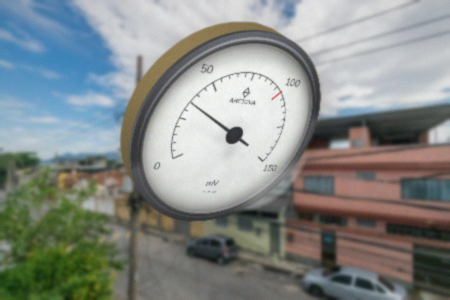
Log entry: 35 mV
